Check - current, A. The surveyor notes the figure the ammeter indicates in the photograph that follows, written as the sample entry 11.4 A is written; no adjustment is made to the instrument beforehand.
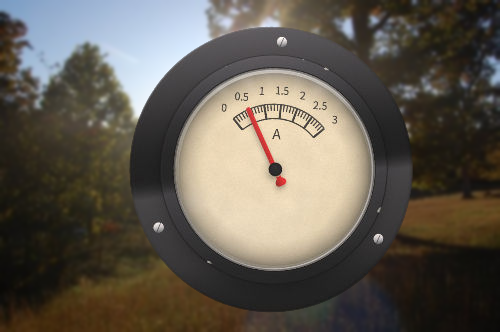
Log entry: 0.5 A
